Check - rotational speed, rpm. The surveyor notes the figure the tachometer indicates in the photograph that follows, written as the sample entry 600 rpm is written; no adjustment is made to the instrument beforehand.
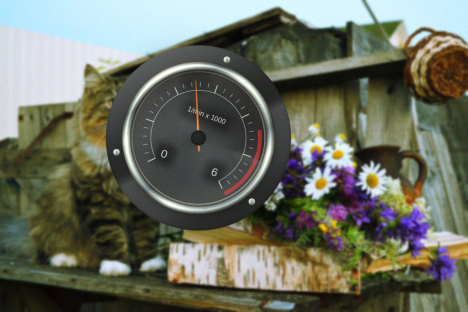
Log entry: 2500 rpm
